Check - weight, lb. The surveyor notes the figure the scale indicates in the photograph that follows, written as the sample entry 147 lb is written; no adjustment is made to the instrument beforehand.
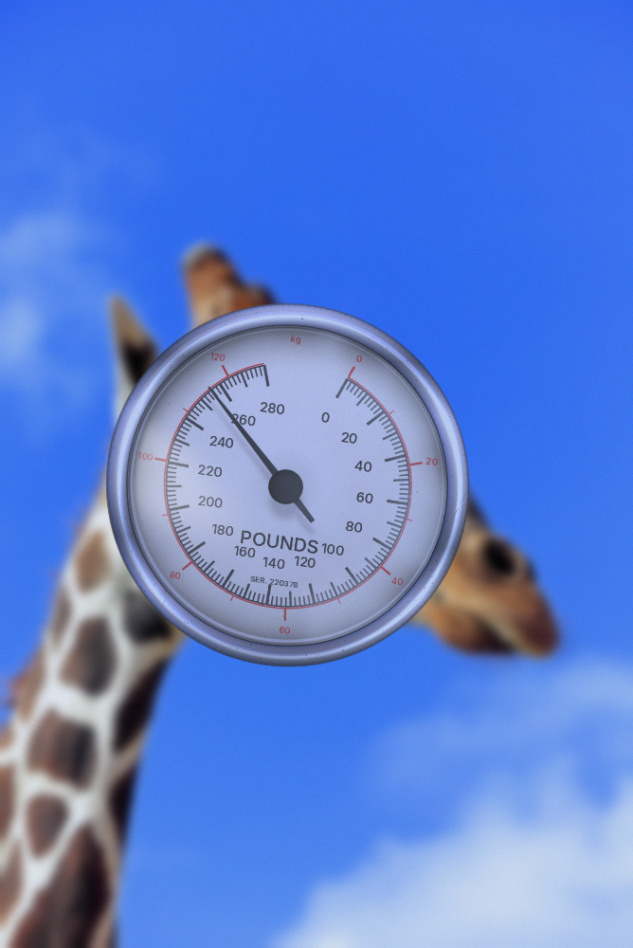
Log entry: 256 lb
